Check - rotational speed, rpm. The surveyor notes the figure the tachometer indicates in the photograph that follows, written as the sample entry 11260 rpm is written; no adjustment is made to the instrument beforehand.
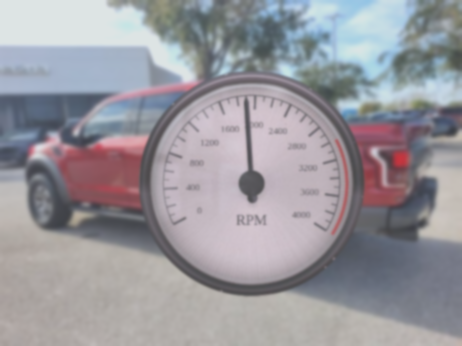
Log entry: 1900 rpm
